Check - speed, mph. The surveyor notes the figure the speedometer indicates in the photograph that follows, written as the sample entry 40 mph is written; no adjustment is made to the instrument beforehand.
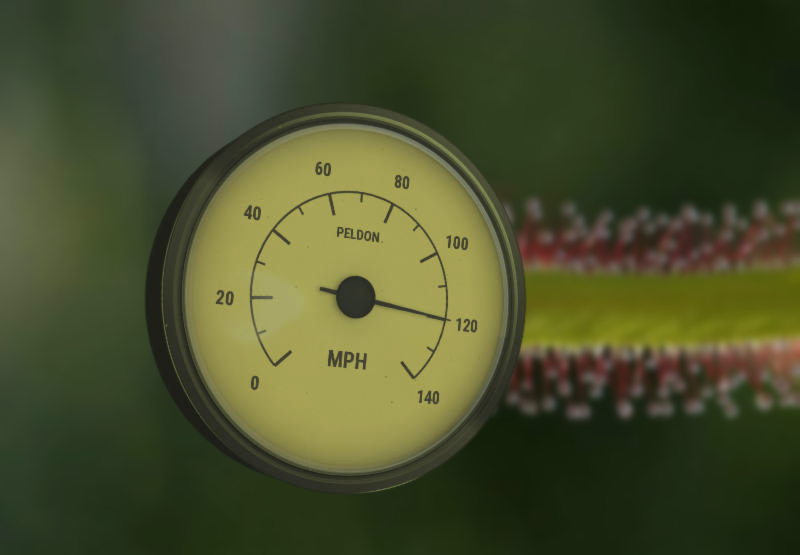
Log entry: 120 mph
